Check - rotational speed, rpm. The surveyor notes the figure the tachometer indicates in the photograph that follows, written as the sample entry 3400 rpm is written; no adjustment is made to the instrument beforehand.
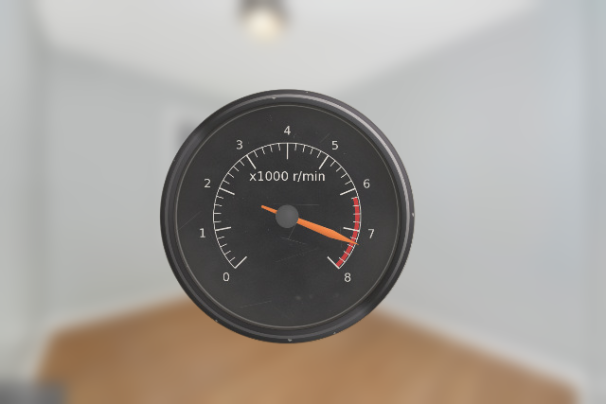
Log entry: 7300 rpm
